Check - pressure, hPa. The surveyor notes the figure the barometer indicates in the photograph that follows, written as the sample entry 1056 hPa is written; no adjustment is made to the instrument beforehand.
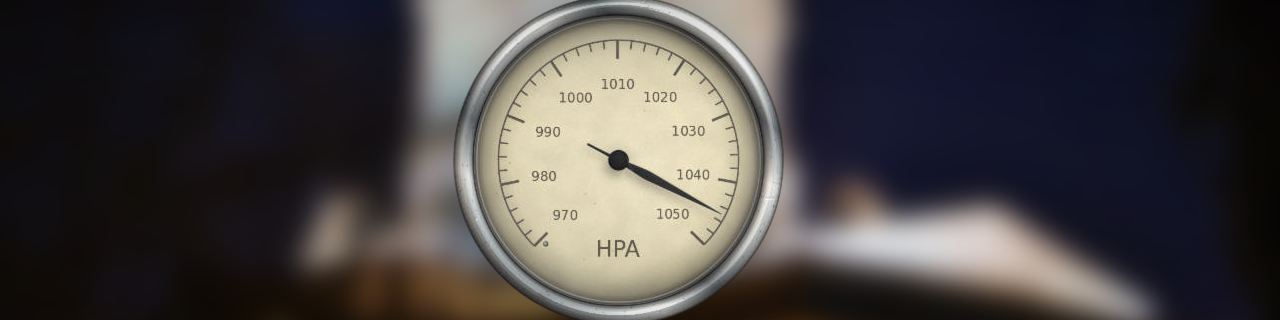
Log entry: 1045 hPa
